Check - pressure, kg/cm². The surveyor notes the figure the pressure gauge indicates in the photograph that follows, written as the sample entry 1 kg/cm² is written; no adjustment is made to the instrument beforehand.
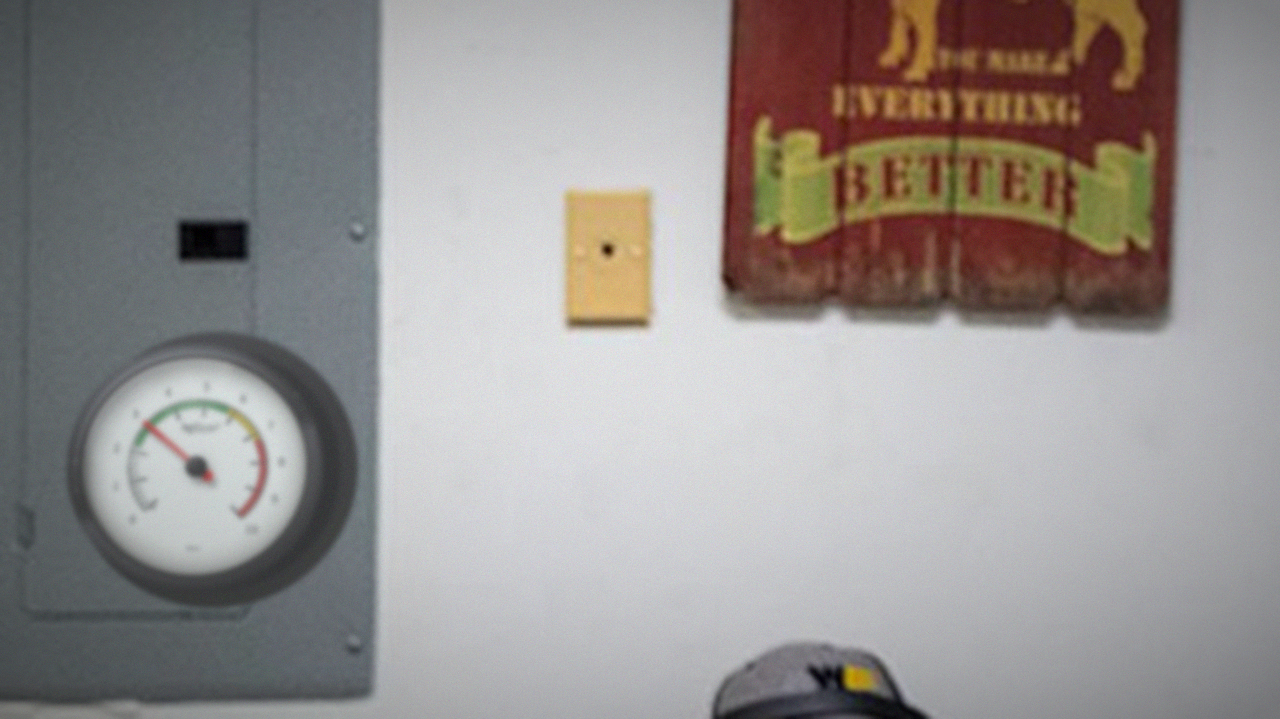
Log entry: 3 kg/cm²
